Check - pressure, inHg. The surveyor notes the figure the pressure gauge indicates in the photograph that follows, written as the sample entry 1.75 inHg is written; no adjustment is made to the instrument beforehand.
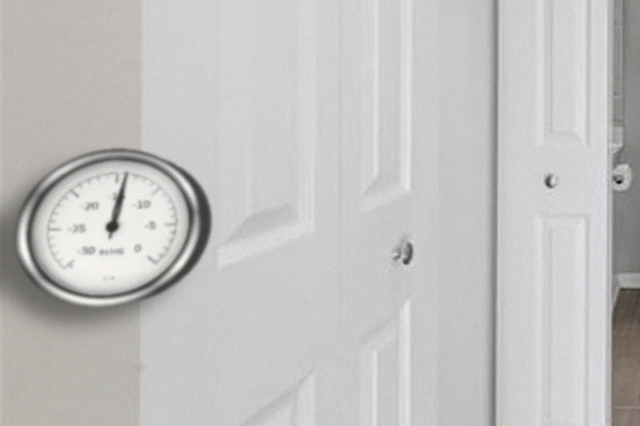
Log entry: -14 inHg
